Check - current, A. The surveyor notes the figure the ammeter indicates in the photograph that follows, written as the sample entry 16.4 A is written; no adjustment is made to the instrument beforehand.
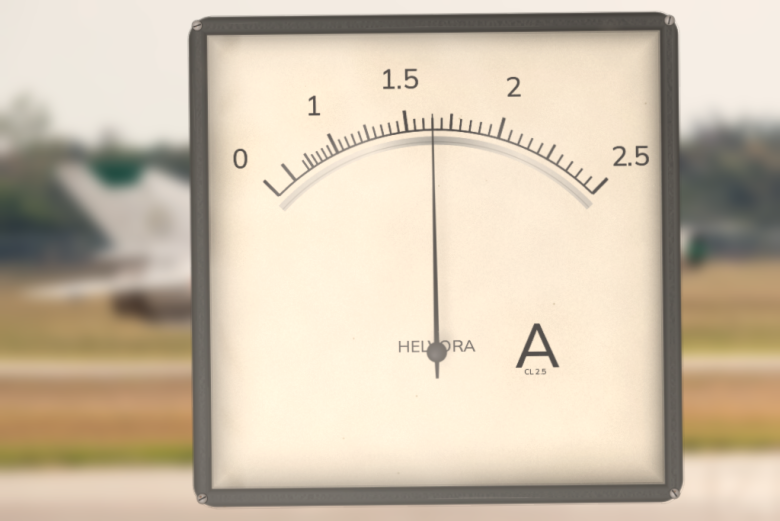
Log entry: 1.65 A
